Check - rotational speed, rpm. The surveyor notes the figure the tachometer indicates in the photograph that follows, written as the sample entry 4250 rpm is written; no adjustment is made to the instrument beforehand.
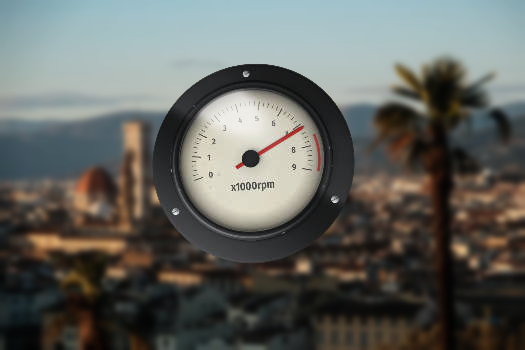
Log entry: 7200 rpm
